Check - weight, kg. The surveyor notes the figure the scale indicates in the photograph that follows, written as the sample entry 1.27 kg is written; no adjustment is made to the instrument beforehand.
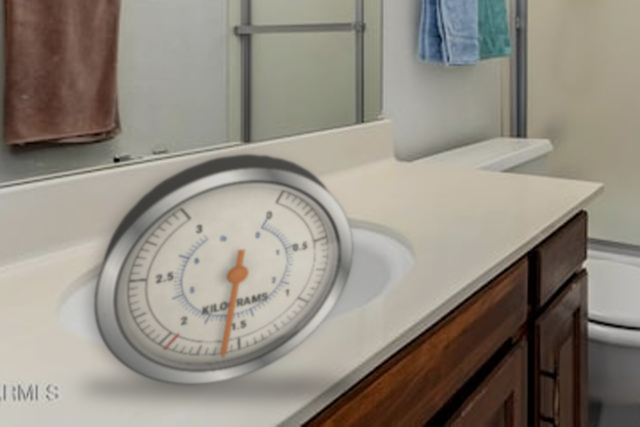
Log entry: 1.6 kg
